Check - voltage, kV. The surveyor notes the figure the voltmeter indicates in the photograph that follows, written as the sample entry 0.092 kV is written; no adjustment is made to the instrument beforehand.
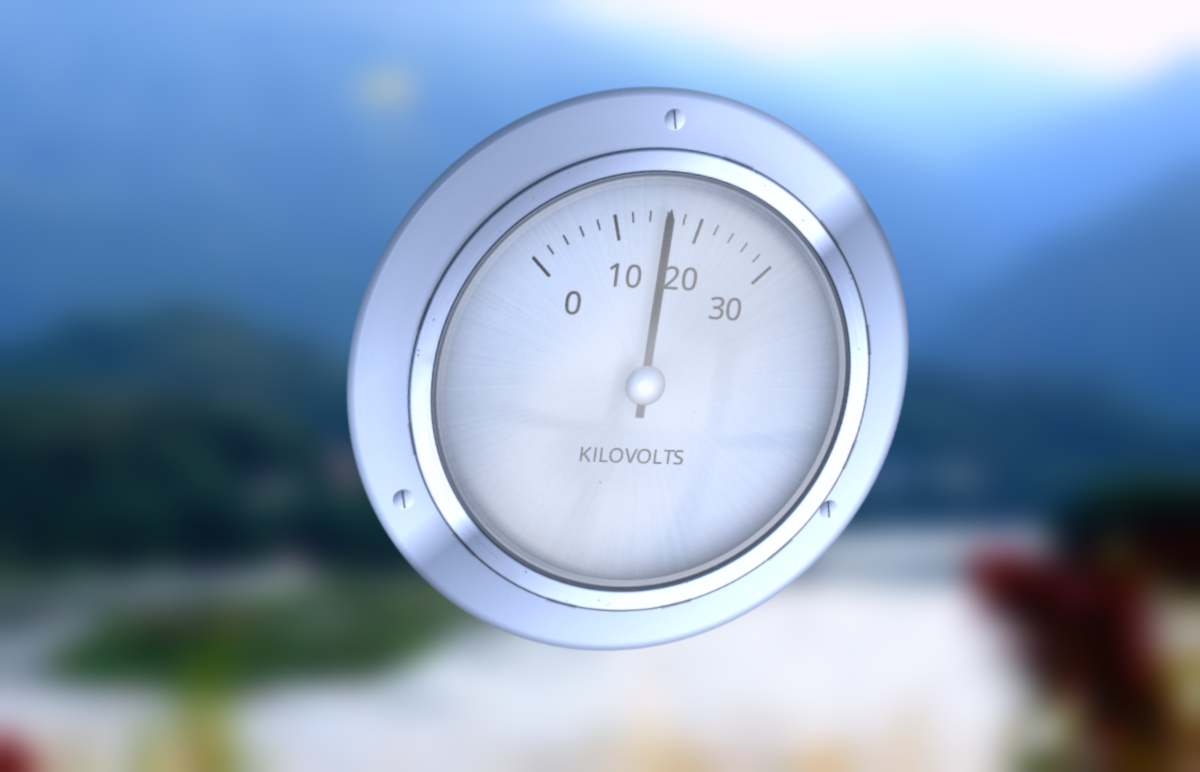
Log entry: 16 kV
